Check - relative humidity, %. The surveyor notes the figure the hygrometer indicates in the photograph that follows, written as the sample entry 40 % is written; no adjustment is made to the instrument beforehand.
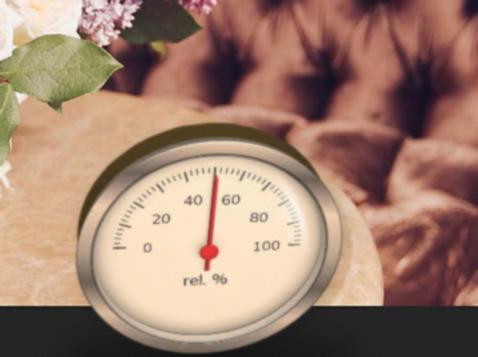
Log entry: 50 %
